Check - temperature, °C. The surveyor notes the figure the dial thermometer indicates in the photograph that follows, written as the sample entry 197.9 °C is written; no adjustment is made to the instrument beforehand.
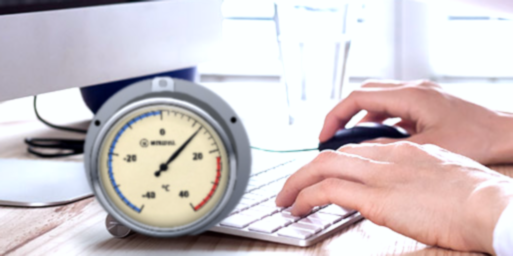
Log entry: 12 °C
